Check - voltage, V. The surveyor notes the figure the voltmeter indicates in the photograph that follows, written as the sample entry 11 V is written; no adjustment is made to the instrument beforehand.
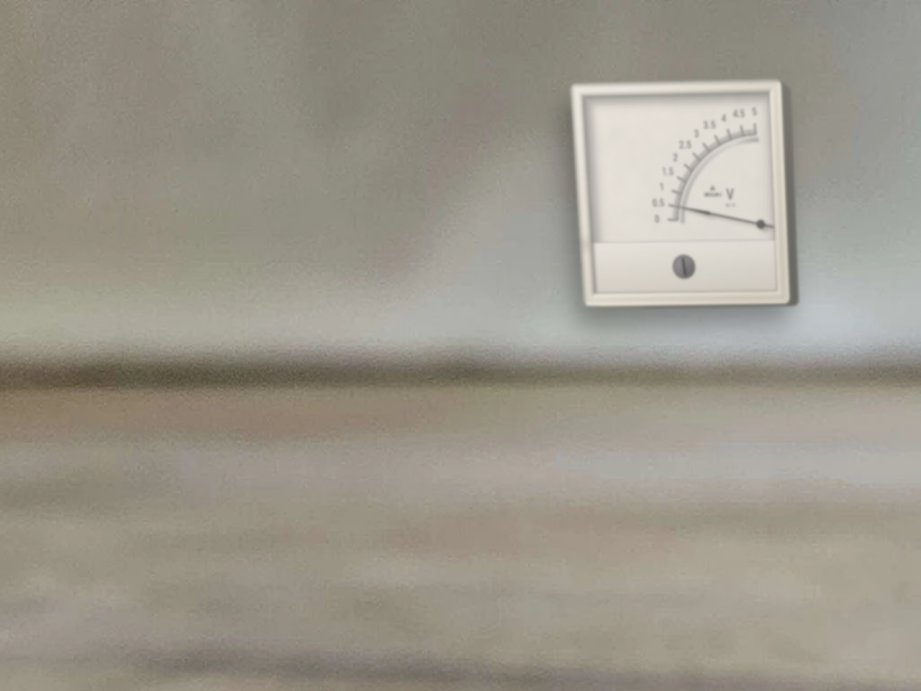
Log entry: 0.5 V
